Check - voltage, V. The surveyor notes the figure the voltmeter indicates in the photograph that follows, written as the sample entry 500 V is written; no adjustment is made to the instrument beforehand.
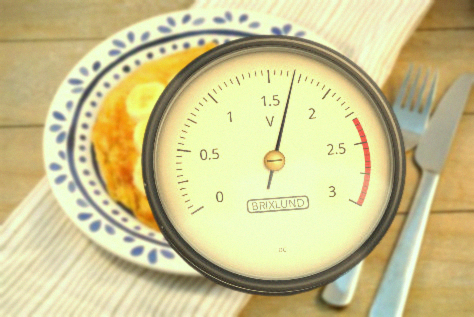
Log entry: 1.7 V
